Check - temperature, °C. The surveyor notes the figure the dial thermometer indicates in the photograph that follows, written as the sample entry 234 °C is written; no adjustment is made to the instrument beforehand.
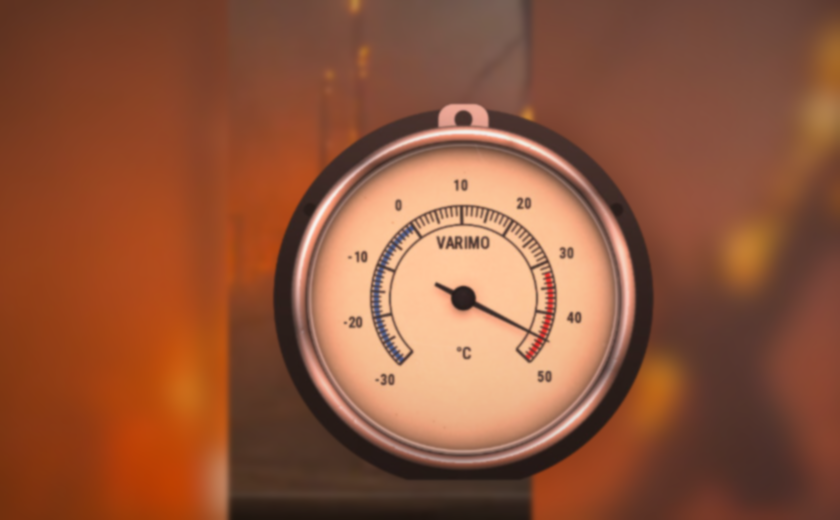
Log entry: 45 °C
